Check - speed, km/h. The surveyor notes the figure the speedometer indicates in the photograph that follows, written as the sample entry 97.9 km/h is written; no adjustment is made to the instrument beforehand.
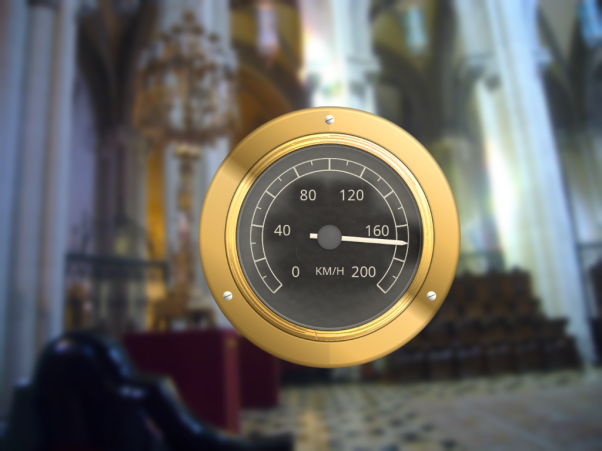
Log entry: 170 km/h
